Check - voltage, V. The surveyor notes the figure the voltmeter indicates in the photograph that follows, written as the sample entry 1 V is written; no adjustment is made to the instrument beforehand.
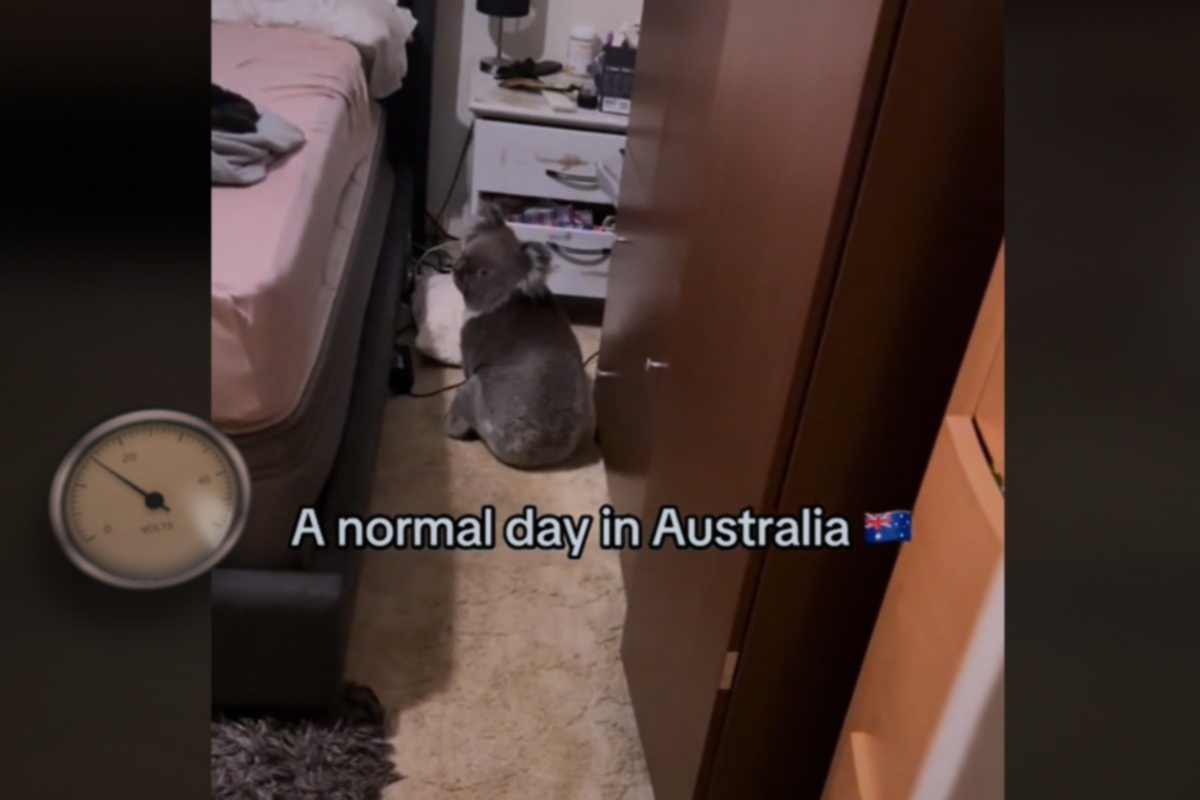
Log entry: 15 V
